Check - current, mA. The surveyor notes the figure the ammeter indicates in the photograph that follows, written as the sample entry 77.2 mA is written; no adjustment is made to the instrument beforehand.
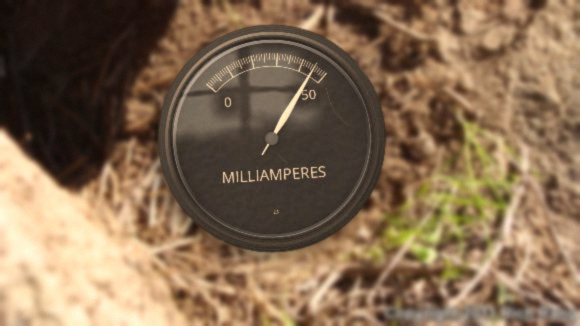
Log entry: 45 mA
